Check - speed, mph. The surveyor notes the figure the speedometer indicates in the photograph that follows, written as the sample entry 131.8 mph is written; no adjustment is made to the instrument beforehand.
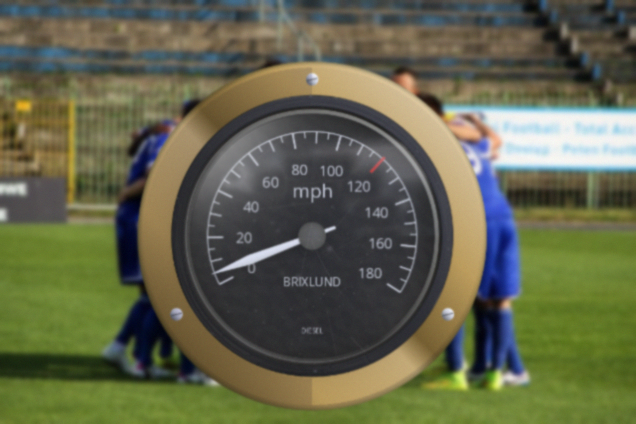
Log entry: 5 mph
